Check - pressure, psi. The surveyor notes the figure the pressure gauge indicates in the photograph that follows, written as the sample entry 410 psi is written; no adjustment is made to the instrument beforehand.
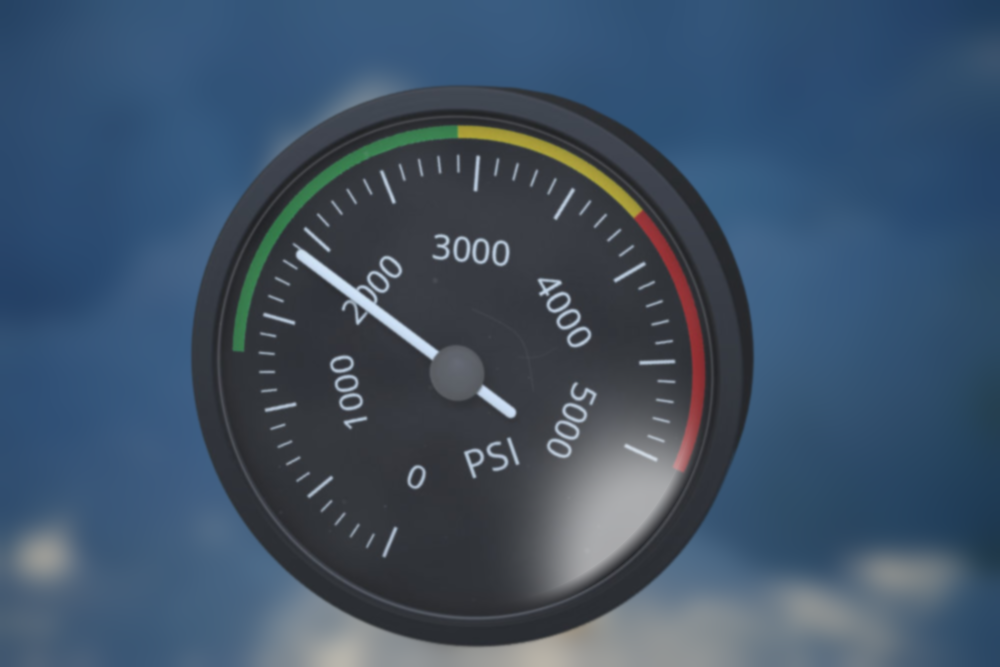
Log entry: 1900 psi
